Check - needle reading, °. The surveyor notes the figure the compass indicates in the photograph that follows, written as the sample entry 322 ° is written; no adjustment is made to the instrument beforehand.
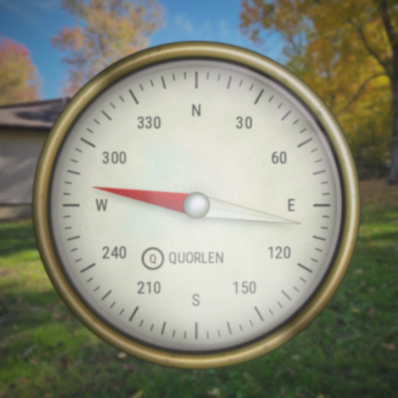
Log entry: 280 °
